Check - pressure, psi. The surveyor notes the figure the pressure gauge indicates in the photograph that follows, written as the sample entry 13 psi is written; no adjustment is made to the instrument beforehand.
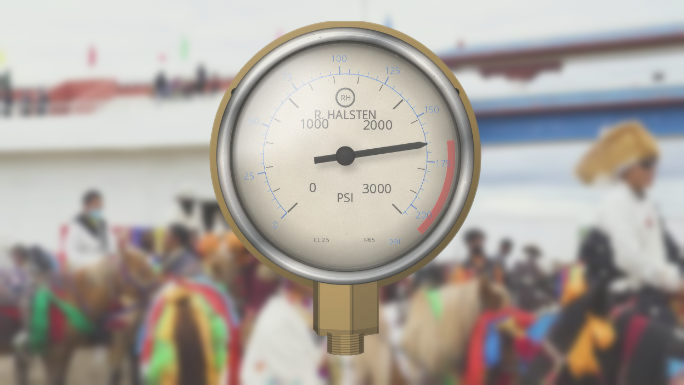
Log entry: 2400 psi
